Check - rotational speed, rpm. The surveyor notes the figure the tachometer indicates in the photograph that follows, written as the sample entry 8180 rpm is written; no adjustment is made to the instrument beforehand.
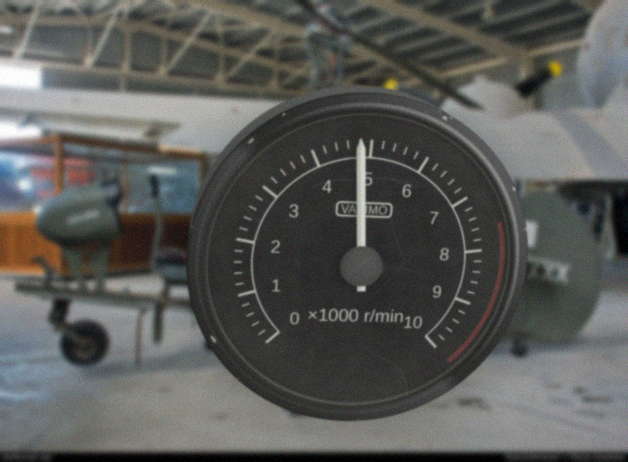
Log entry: 4800 rpm
